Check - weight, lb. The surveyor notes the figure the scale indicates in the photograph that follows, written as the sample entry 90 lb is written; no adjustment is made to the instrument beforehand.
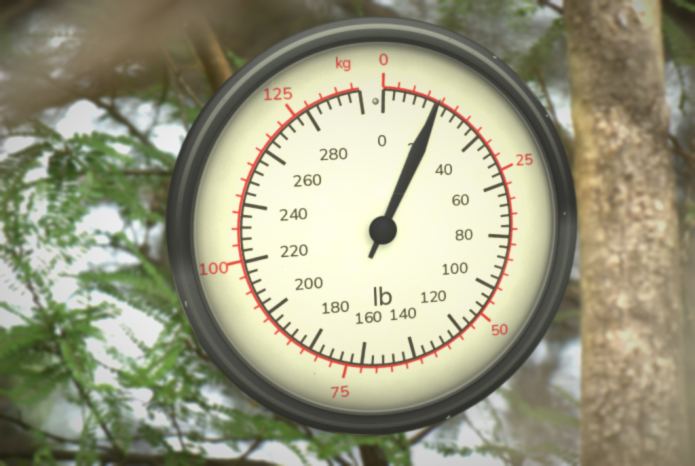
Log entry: 20 lb
